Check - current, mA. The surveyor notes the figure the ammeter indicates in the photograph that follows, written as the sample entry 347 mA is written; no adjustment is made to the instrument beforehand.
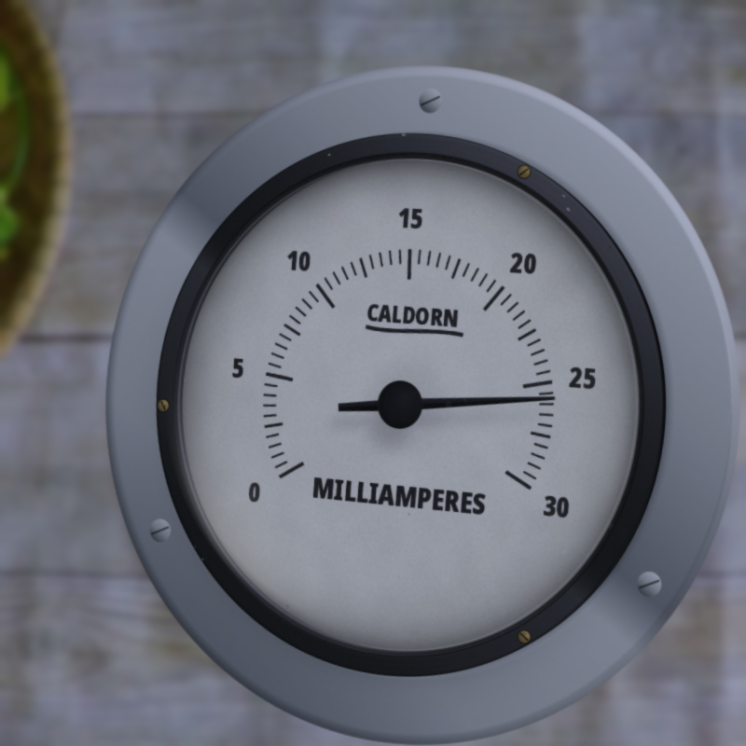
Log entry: 25.75 mA
